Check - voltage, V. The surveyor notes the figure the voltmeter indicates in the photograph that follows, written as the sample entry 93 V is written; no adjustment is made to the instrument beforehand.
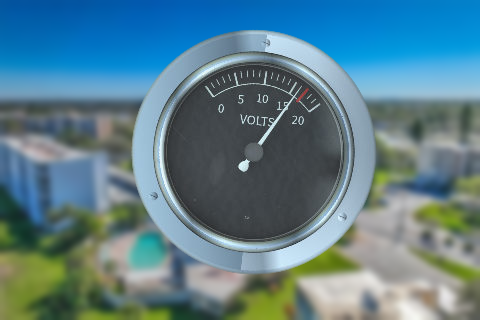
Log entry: 16 V
